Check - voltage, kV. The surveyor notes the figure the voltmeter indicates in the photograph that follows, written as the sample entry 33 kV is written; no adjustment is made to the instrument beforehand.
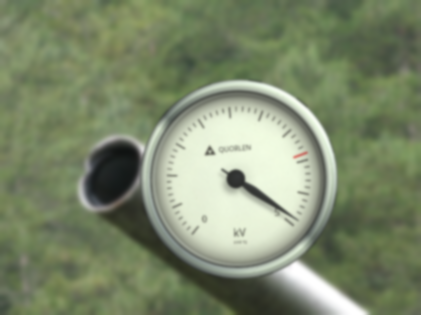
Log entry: 4.9 kV
